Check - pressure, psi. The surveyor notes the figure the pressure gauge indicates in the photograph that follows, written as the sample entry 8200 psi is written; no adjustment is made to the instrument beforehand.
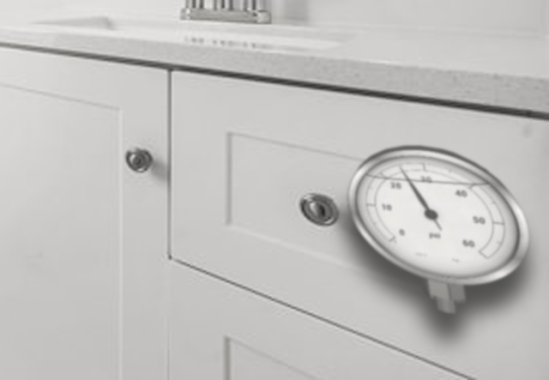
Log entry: 25 psi
